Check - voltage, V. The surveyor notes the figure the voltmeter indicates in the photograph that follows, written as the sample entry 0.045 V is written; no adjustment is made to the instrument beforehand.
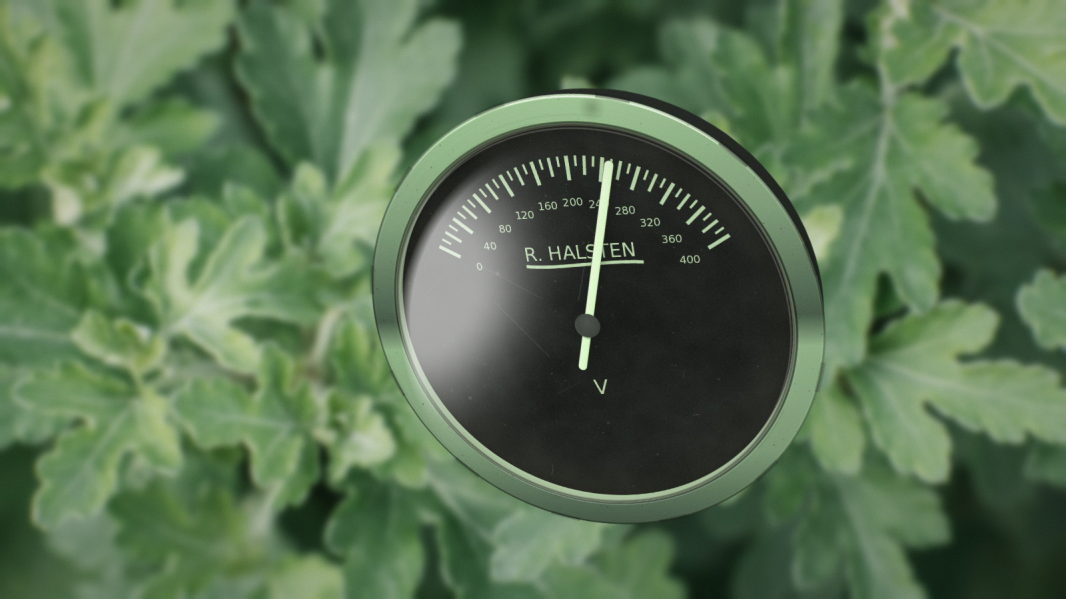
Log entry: 250 V
